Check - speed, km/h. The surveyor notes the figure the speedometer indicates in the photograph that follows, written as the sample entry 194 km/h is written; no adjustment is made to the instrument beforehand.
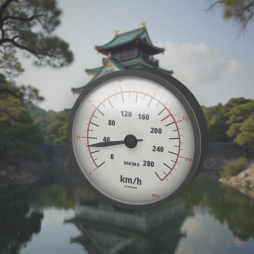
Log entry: 30 km/h
